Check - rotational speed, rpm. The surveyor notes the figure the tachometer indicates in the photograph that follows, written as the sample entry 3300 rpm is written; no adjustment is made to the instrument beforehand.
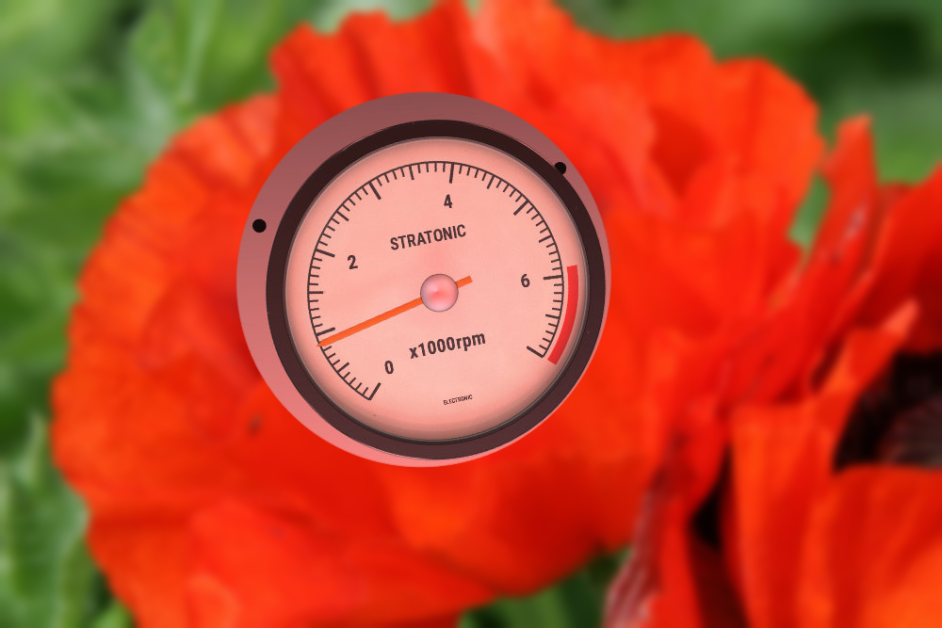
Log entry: 900 rpm
